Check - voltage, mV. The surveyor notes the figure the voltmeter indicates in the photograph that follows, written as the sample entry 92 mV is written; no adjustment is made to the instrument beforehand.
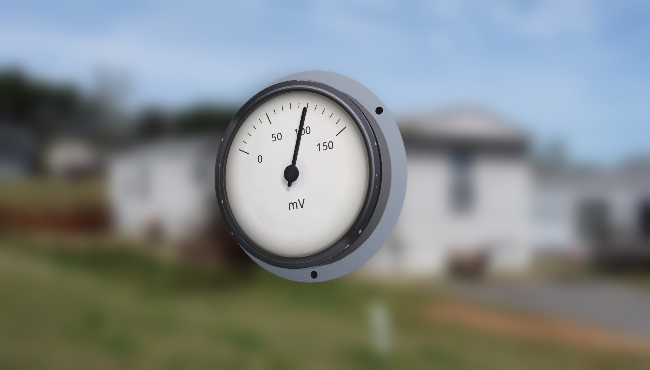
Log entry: 100 mV
